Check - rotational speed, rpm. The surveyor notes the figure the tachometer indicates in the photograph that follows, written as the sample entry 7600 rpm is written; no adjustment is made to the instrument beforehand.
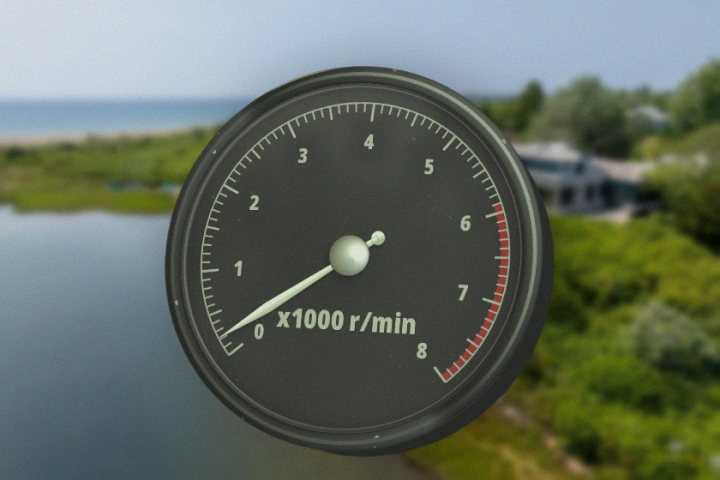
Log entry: 200 rpm
